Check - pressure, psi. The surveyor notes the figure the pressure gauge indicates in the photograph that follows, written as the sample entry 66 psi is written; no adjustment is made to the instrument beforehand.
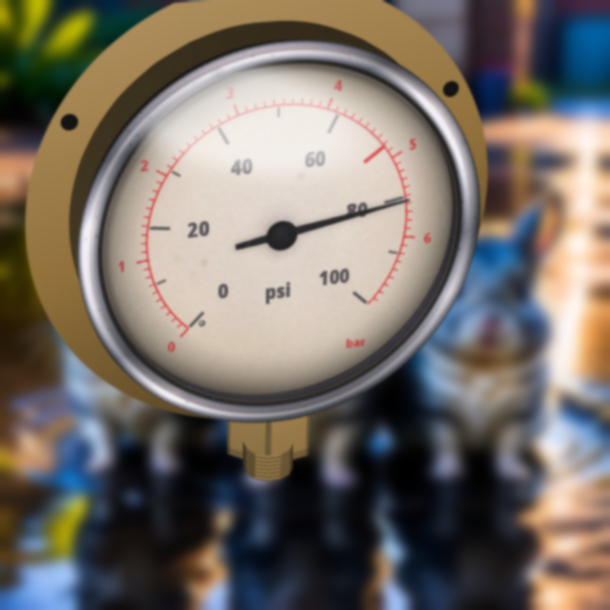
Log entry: 80 psi
